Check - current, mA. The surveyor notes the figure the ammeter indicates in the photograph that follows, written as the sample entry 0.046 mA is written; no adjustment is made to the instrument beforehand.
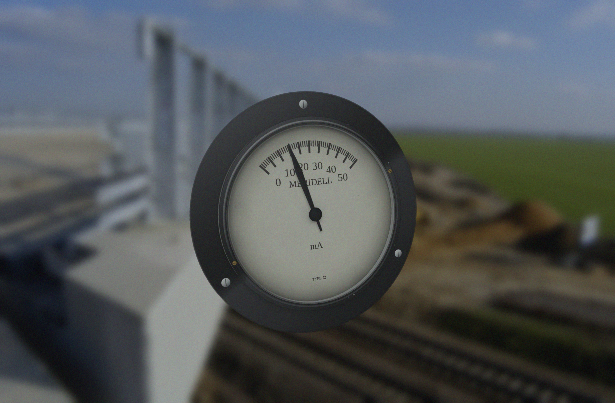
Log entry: 15 mA
